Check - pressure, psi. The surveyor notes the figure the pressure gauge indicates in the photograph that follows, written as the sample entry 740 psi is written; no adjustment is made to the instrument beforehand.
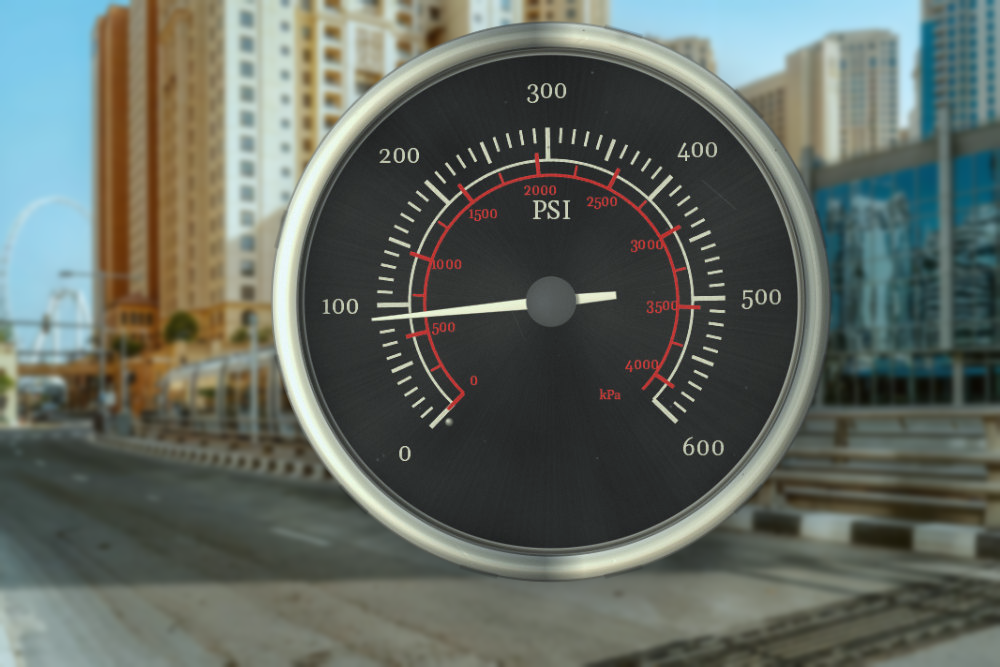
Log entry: 90 psi
